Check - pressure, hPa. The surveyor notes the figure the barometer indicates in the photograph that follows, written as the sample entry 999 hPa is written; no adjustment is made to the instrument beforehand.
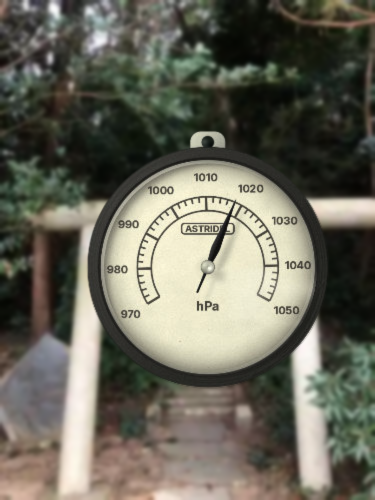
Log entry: 1018 hPa
